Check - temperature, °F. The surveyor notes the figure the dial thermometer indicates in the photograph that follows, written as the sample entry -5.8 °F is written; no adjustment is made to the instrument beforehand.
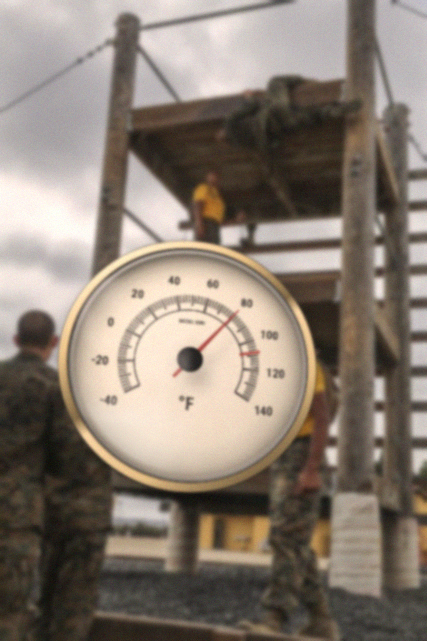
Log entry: 80 °F
